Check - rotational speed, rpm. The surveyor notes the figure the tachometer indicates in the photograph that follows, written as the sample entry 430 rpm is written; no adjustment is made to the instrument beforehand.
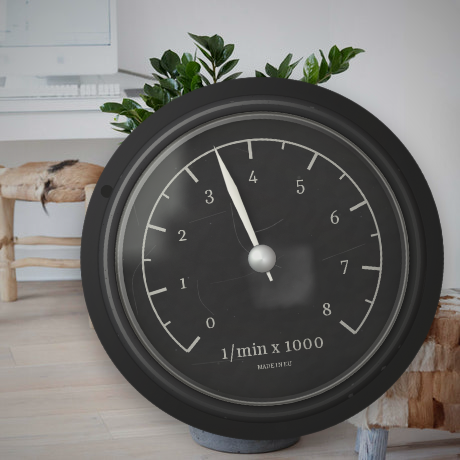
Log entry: 3500 rpm
